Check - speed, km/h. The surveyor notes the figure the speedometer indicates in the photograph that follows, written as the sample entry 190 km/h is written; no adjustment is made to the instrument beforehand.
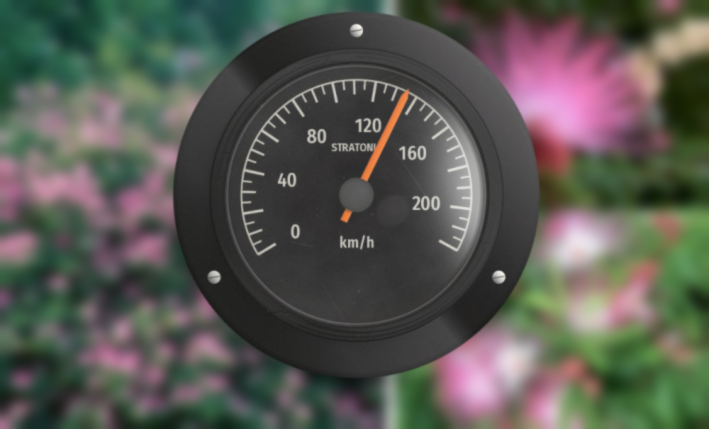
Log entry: 135 km/h
